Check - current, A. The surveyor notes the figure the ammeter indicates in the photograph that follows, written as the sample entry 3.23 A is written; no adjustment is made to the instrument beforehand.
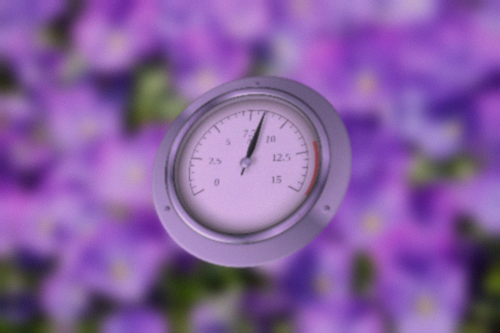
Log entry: 8.5 A
